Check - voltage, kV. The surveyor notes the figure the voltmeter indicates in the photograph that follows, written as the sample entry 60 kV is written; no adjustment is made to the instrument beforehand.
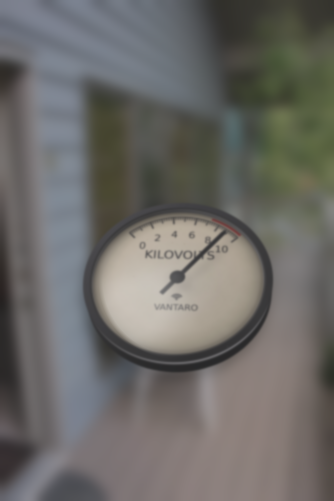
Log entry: 9 kV
